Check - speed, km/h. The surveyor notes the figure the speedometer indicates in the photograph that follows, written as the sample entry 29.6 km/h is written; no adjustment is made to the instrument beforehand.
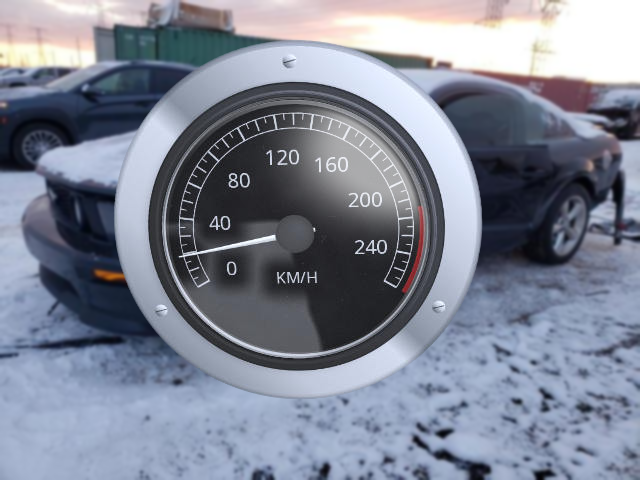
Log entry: 20 km/h
